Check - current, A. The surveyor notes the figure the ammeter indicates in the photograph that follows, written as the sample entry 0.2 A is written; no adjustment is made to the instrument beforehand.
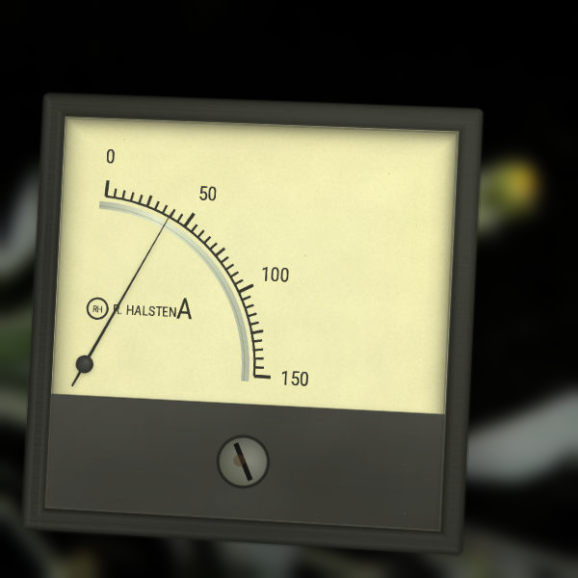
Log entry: 40 A
